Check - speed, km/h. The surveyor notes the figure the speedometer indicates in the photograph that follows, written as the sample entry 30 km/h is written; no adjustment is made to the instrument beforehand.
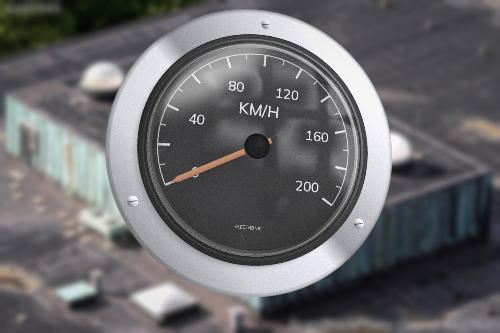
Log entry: 0 km/h
